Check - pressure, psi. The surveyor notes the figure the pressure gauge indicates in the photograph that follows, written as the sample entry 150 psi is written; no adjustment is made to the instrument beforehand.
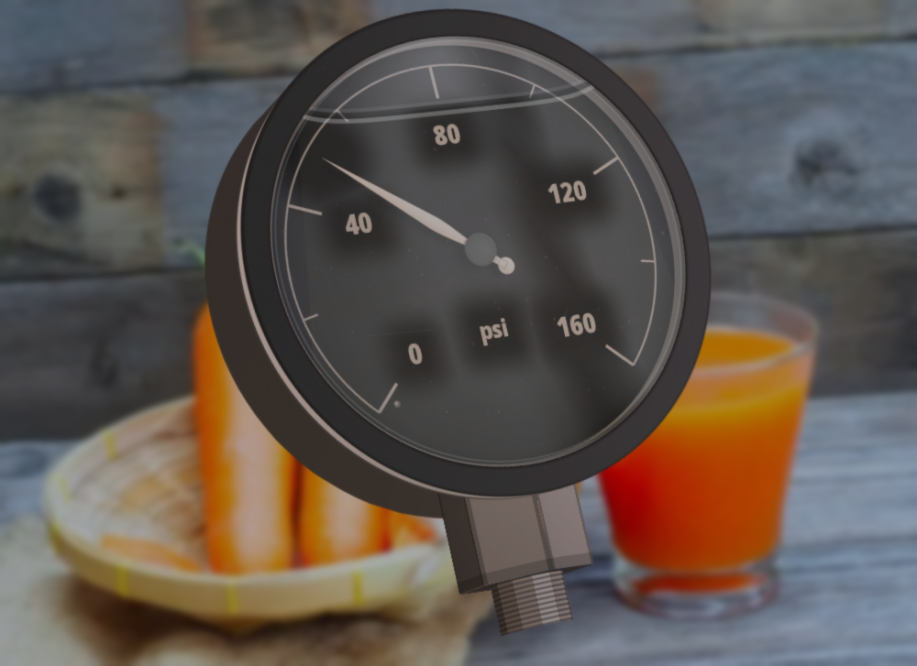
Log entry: 50 psi
